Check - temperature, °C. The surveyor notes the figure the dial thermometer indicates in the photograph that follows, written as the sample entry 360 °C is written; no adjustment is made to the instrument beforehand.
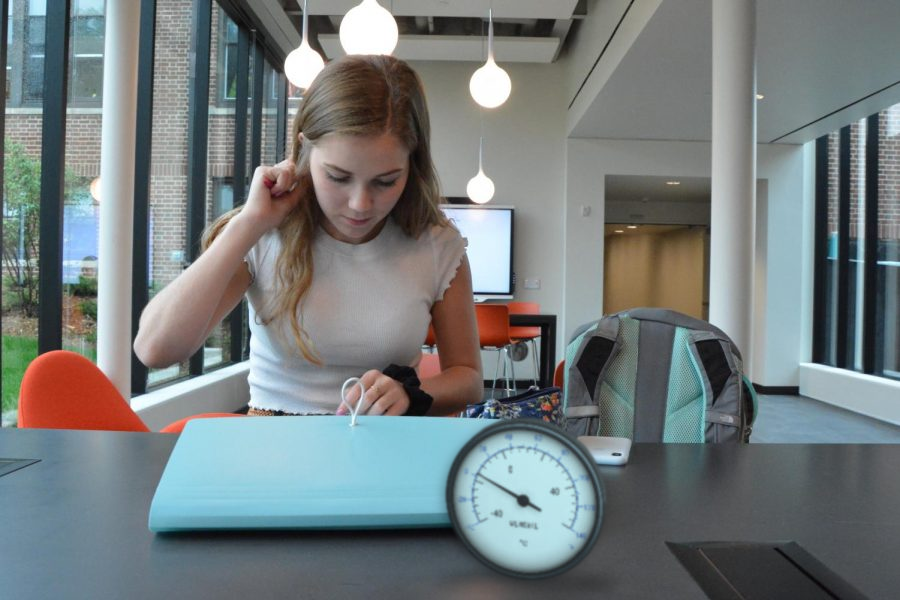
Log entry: -16 °C
